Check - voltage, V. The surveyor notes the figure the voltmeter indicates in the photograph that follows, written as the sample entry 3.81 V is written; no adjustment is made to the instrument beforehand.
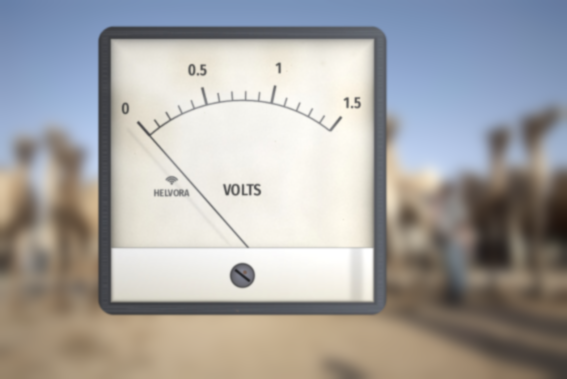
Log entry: 0 V
